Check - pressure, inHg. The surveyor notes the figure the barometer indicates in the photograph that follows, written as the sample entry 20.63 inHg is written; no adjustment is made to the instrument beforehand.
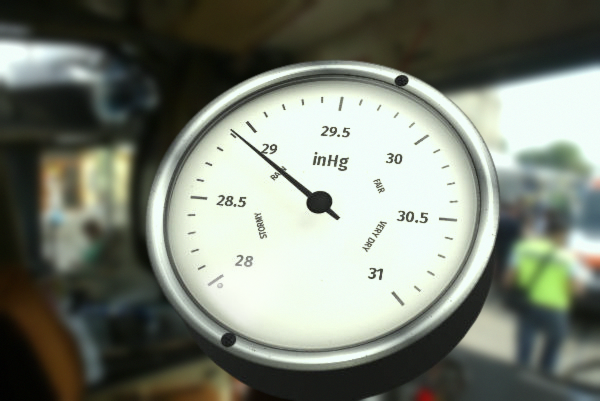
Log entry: 28.9 inHg
